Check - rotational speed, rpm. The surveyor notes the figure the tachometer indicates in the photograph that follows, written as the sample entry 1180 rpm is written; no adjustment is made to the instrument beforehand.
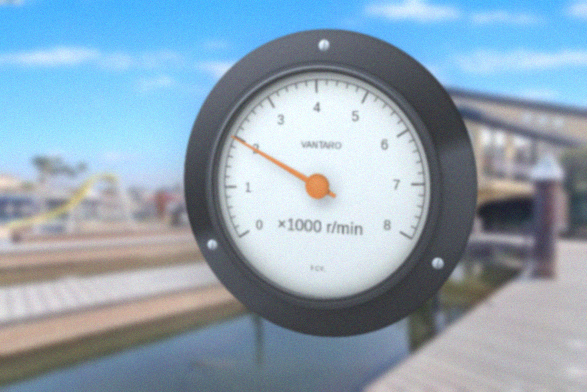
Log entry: 2000 rpm
